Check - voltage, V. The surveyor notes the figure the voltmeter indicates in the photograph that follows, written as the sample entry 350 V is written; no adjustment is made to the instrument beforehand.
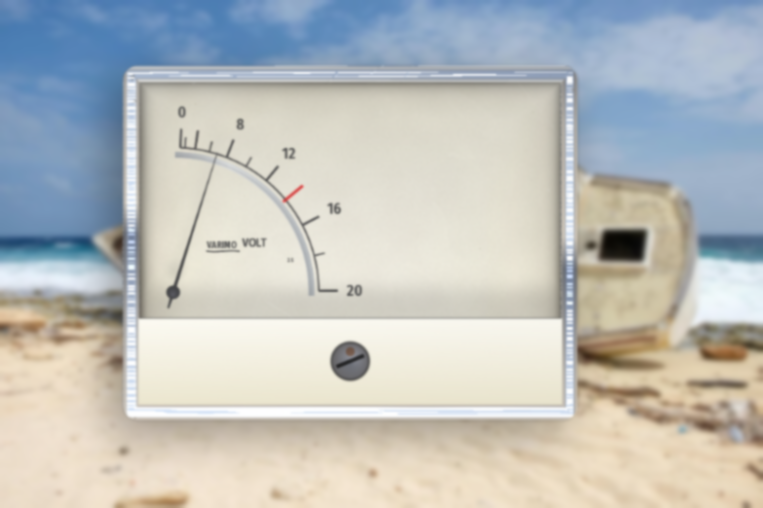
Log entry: 7 V
